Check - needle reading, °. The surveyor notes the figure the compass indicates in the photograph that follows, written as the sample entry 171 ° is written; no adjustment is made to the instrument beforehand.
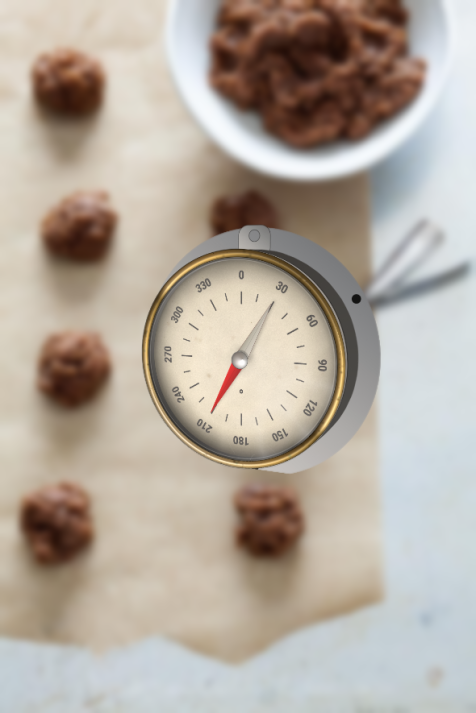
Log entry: 210 °
